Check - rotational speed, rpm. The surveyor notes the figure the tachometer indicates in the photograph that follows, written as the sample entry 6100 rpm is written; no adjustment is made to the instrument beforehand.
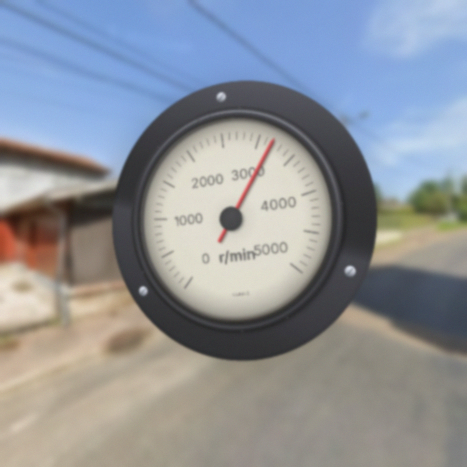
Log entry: 3200 rpm
